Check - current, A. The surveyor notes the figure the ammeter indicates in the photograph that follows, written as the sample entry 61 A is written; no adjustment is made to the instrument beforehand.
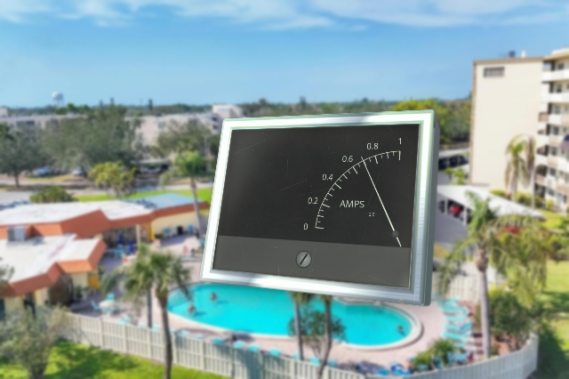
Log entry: 0.7 A
